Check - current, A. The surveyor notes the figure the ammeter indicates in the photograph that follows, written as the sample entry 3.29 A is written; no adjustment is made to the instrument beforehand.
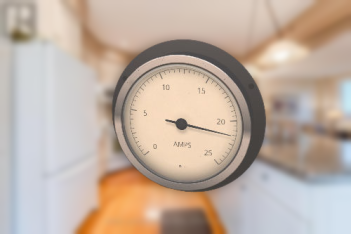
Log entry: 21.5 A
